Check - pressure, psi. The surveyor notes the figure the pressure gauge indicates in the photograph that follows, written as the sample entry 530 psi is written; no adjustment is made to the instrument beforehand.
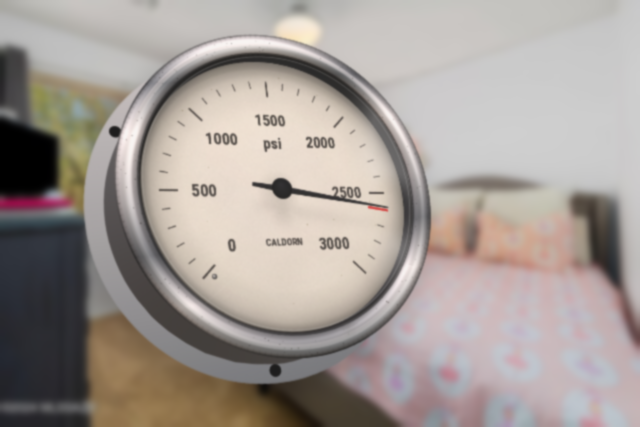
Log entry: 2600 psi
